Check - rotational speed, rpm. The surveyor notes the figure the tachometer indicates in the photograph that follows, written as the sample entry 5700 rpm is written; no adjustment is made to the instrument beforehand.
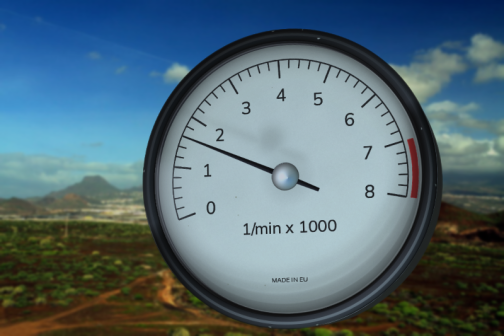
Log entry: 1600 rpm
